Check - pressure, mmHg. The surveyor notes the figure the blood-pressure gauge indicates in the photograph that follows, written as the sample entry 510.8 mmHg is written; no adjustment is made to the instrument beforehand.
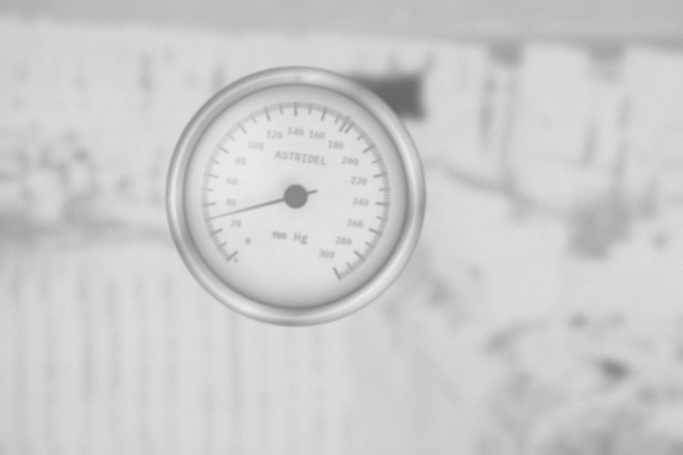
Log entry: 30 mmHg
